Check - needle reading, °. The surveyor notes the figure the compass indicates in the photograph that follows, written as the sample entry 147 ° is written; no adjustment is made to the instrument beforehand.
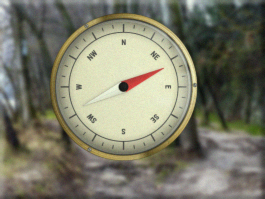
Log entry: 65 °
